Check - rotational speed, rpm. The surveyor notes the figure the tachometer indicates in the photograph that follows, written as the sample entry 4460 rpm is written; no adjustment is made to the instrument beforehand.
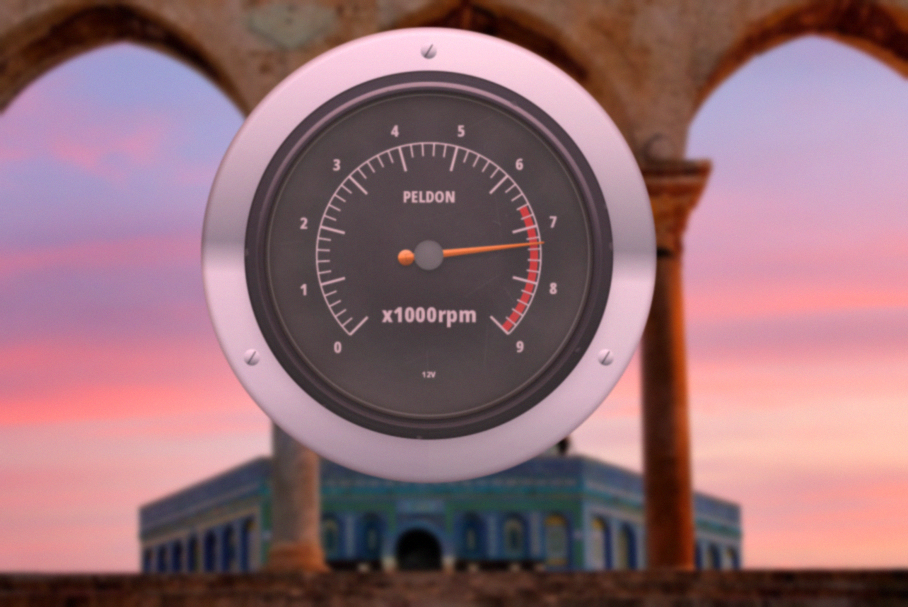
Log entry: 7300 rpm
